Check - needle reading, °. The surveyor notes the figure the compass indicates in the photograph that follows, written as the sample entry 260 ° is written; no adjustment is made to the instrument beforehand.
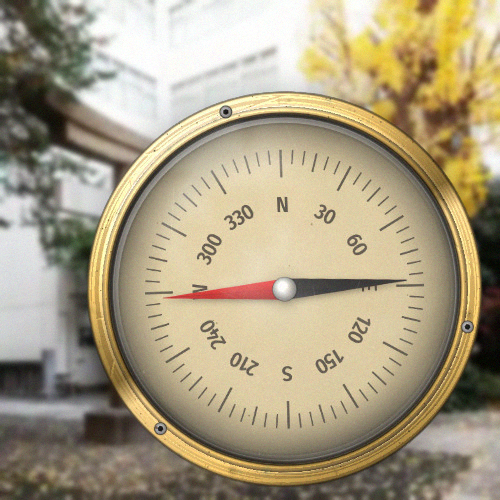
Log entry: 267.5 °
